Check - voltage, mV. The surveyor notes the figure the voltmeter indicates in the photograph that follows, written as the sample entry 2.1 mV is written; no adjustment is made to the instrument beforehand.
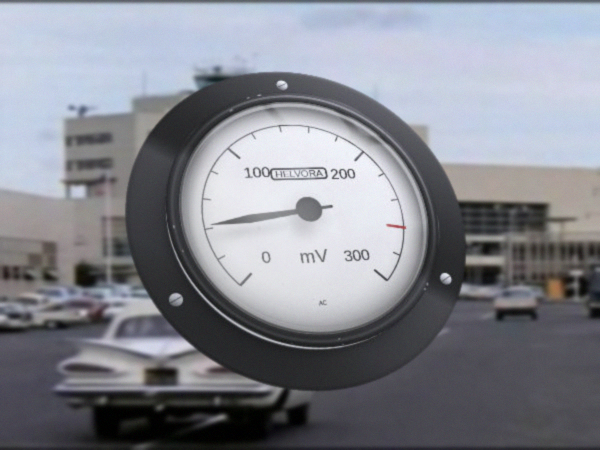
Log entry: 40 mV
